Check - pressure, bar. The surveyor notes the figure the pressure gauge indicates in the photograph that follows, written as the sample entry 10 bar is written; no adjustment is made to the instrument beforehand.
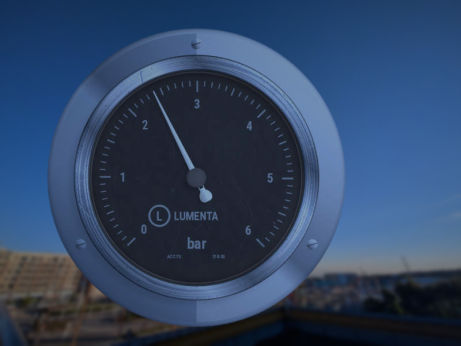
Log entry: 2.4 bar
